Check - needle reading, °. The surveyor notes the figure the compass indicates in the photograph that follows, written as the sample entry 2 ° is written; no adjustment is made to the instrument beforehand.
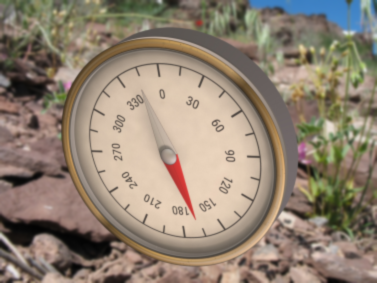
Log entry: 165 °
